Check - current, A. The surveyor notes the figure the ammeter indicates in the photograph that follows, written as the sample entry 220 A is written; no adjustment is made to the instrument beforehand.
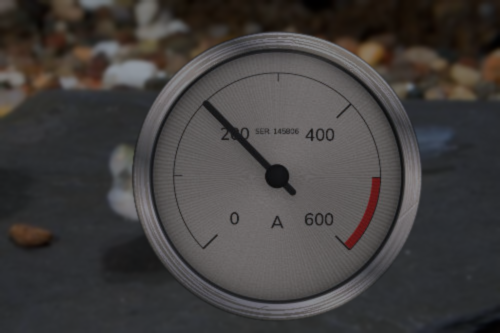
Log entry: 200 A
